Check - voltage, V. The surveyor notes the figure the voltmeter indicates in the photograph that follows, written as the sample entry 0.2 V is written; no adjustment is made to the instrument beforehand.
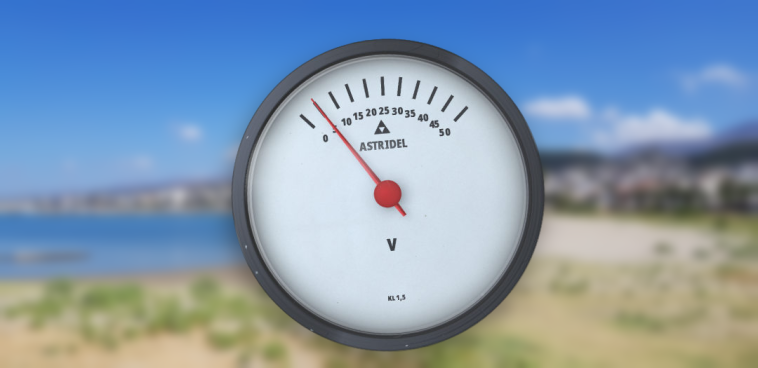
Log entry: 5 V
